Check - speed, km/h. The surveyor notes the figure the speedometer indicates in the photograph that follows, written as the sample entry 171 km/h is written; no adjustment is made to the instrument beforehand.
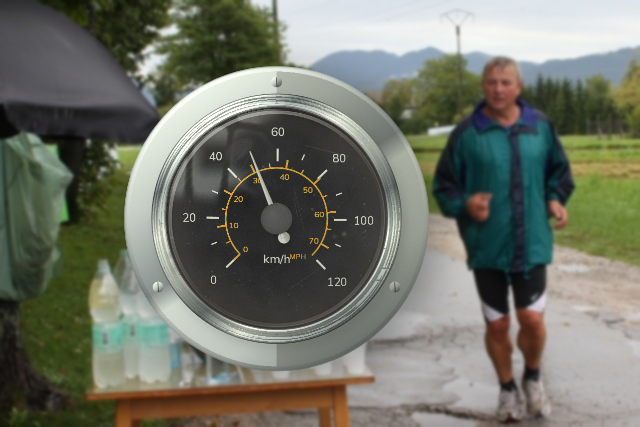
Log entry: 50 km/h
